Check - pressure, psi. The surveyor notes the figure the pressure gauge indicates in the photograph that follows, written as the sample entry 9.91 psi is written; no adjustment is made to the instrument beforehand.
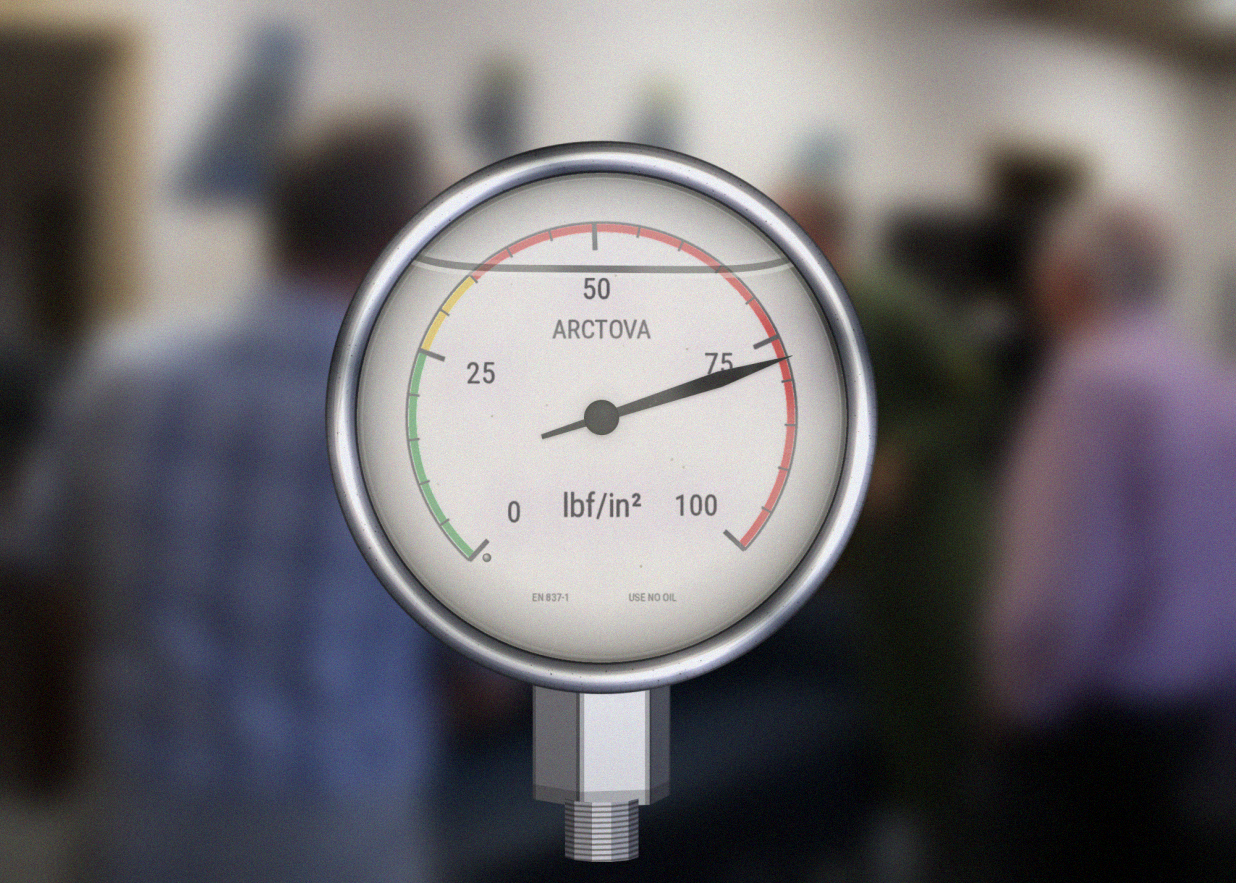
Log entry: 77.5 psi
